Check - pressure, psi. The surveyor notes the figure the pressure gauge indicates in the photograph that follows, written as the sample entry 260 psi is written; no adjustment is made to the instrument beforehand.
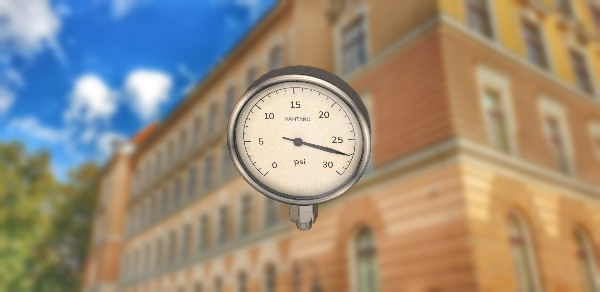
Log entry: 27 psi
